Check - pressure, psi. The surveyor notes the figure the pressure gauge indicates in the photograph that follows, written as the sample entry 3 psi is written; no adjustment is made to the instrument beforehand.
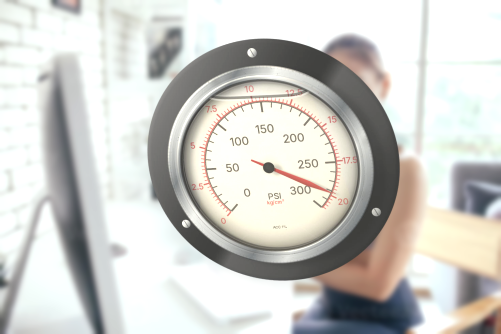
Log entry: 280 psi
